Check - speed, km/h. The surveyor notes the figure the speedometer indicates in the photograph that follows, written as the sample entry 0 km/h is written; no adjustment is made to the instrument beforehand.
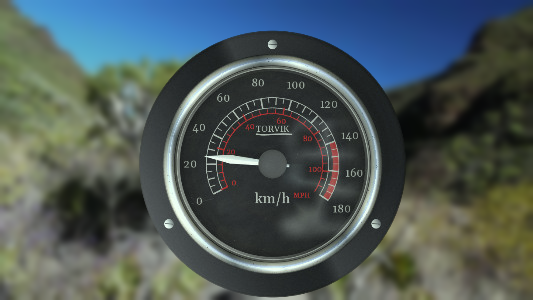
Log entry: 25 km/h
